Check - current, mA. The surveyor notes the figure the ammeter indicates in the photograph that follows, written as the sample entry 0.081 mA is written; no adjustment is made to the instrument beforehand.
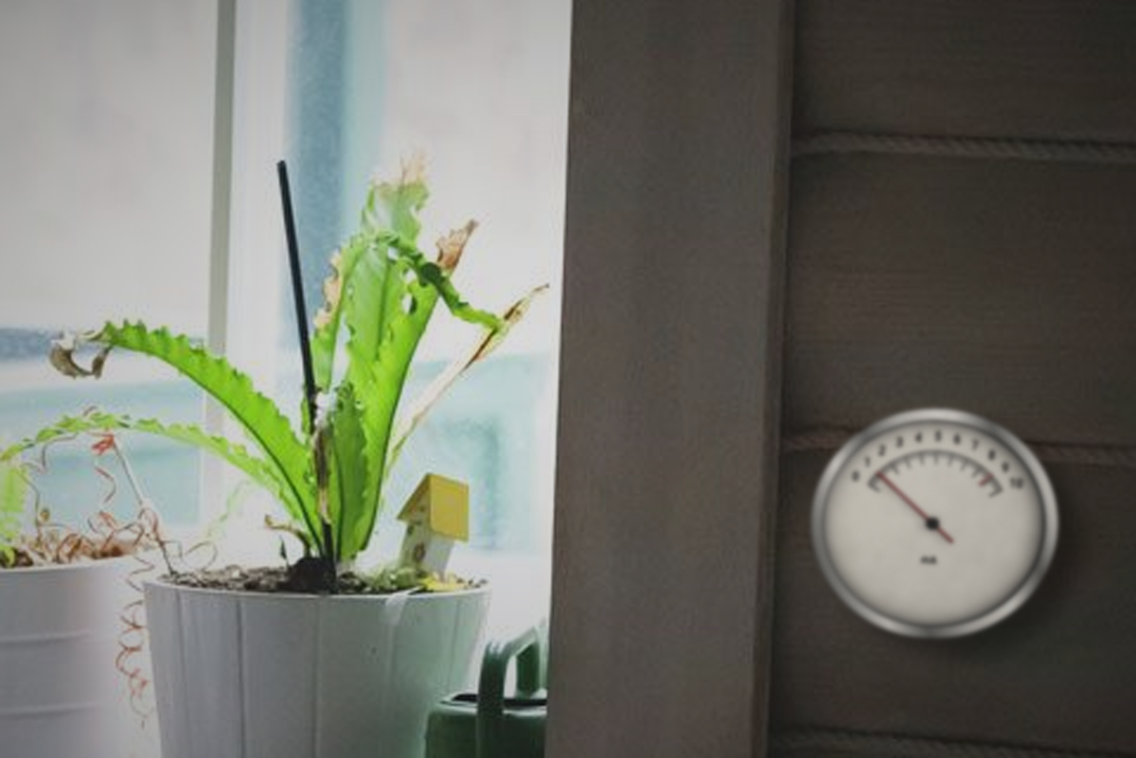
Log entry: 1 mA
